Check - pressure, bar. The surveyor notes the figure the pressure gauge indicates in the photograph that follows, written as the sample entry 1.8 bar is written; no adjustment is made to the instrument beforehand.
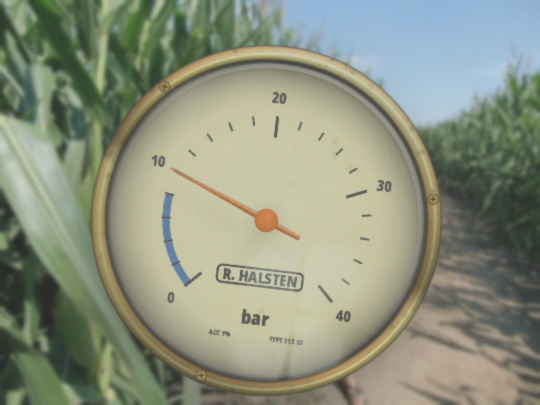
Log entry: 10 bar
